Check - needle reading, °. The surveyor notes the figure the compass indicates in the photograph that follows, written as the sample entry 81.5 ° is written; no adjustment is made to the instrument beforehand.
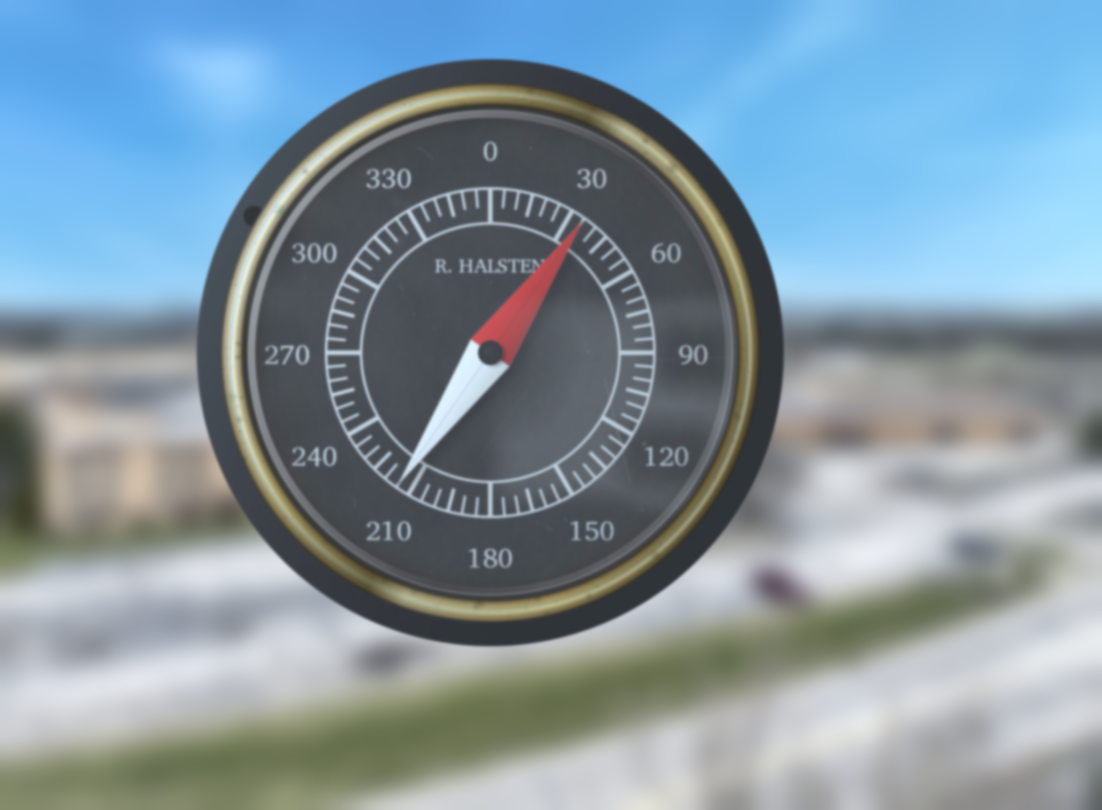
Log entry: 35 °
